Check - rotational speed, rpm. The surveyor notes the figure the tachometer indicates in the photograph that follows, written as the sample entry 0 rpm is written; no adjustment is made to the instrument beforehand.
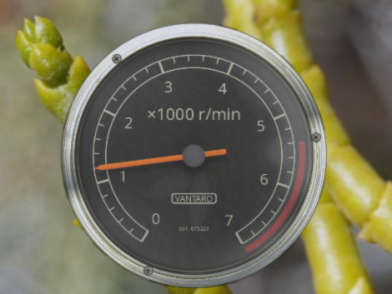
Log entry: 1200 rpm
